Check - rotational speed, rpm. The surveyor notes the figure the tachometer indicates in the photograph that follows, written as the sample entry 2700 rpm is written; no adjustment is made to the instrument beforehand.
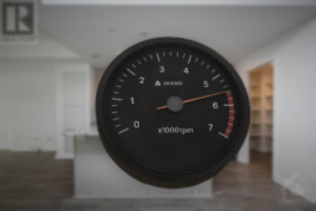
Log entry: 5600 rpm
